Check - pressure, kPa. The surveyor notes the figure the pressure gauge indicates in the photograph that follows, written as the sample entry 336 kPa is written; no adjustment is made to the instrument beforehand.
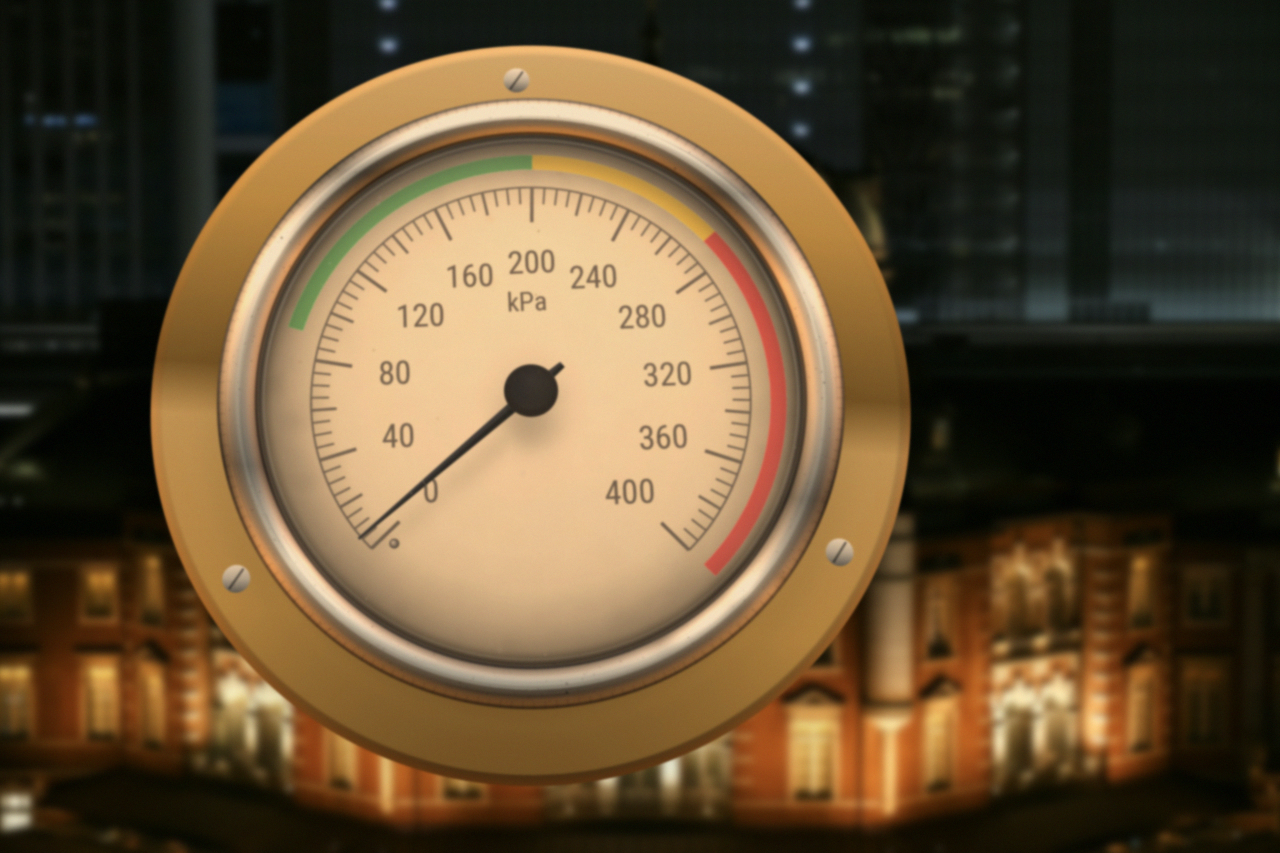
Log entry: 5 kPa
